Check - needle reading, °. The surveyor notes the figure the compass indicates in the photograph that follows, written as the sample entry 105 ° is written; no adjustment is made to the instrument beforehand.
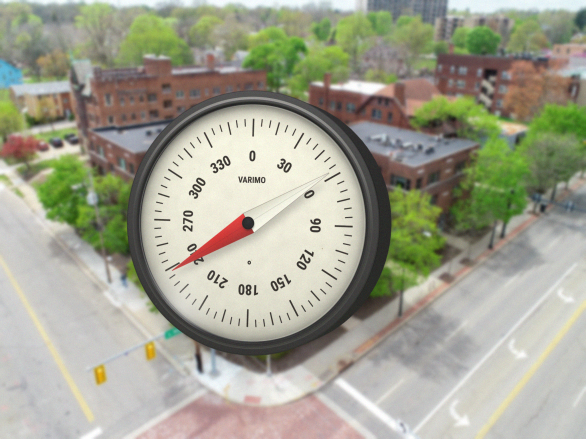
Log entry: 237.5 °
